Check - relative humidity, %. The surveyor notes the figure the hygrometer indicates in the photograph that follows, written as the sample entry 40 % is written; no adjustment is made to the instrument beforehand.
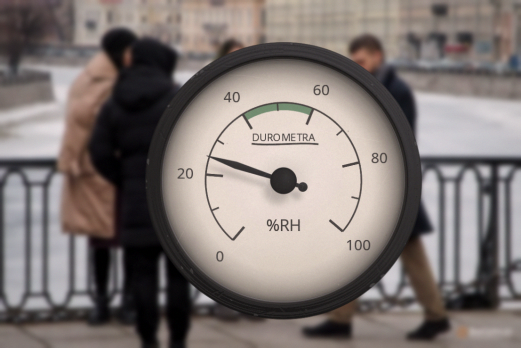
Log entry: 25 %
